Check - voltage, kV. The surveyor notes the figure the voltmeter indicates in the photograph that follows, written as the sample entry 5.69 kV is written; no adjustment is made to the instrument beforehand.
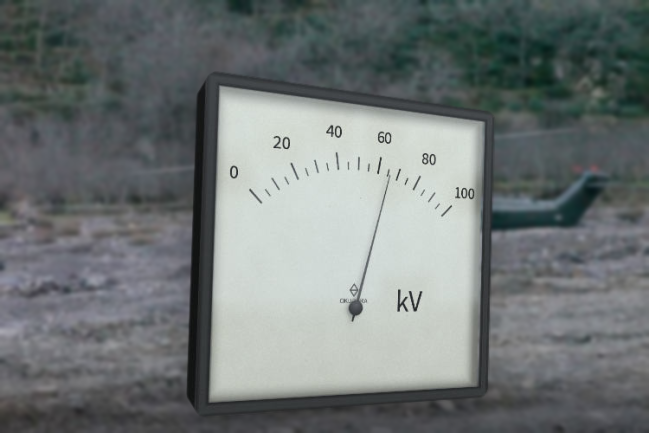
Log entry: 65 kV
